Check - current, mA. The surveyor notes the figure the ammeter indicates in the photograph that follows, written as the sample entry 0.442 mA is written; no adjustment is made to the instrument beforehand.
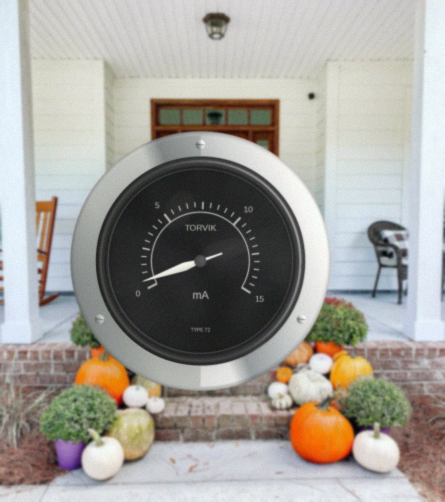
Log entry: 0.5 mA
